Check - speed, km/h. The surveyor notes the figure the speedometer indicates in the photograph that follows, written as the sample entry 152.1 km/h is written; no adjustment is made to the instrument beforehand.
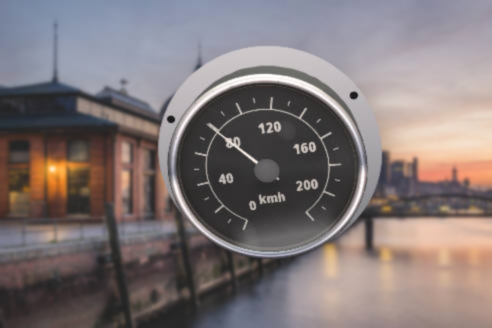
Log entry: 80 km/h
